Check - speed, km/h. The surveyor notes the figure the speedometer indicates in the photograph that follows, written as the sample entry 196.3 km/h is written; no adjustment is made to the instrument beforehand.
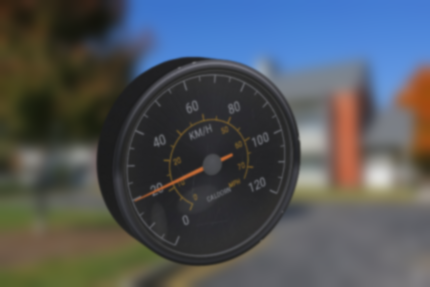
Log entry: 20 km/h
